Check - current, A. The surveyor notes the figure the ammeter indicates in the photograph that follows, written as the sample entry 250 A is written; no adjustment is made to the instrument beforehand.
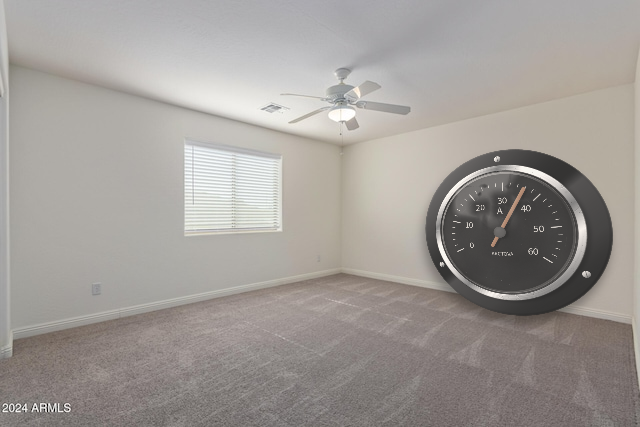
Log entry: 36 A
